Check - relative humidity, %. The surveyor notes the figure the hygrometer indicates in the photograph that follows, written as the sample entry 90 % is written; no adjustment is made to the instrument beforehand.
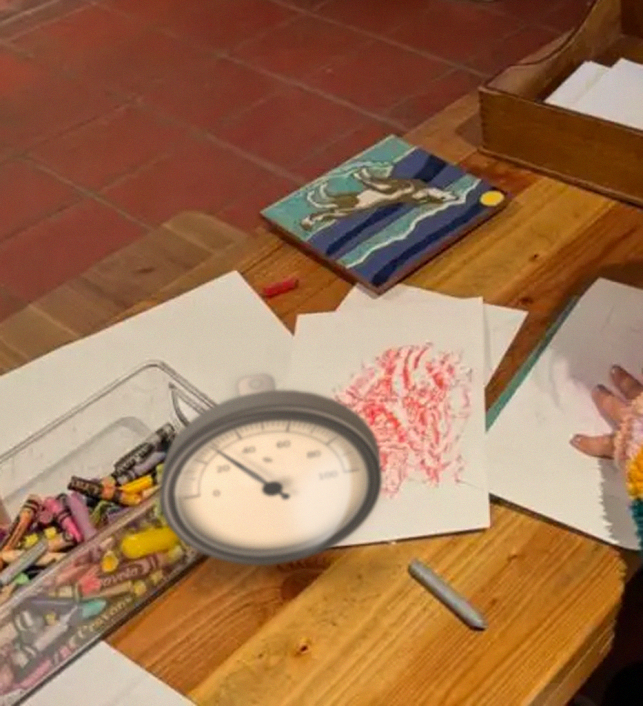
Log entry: 30 %
